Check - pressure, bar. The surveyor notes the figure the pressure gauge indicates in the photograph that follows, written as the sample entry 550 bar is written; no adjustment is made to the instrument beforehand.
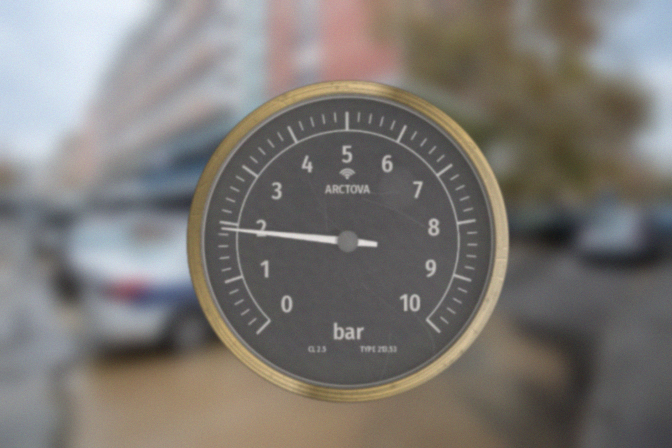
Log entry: 1.9 bar
